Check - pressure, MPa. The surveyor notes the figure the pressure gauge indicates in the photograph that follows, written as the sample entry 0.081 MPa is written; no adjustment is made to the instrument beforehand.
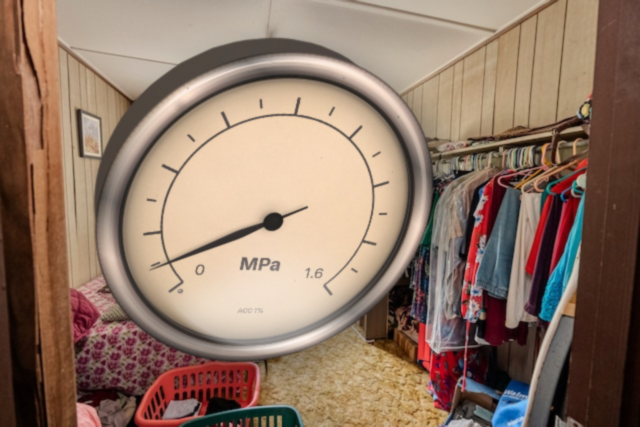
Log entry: 0.1 MPa
